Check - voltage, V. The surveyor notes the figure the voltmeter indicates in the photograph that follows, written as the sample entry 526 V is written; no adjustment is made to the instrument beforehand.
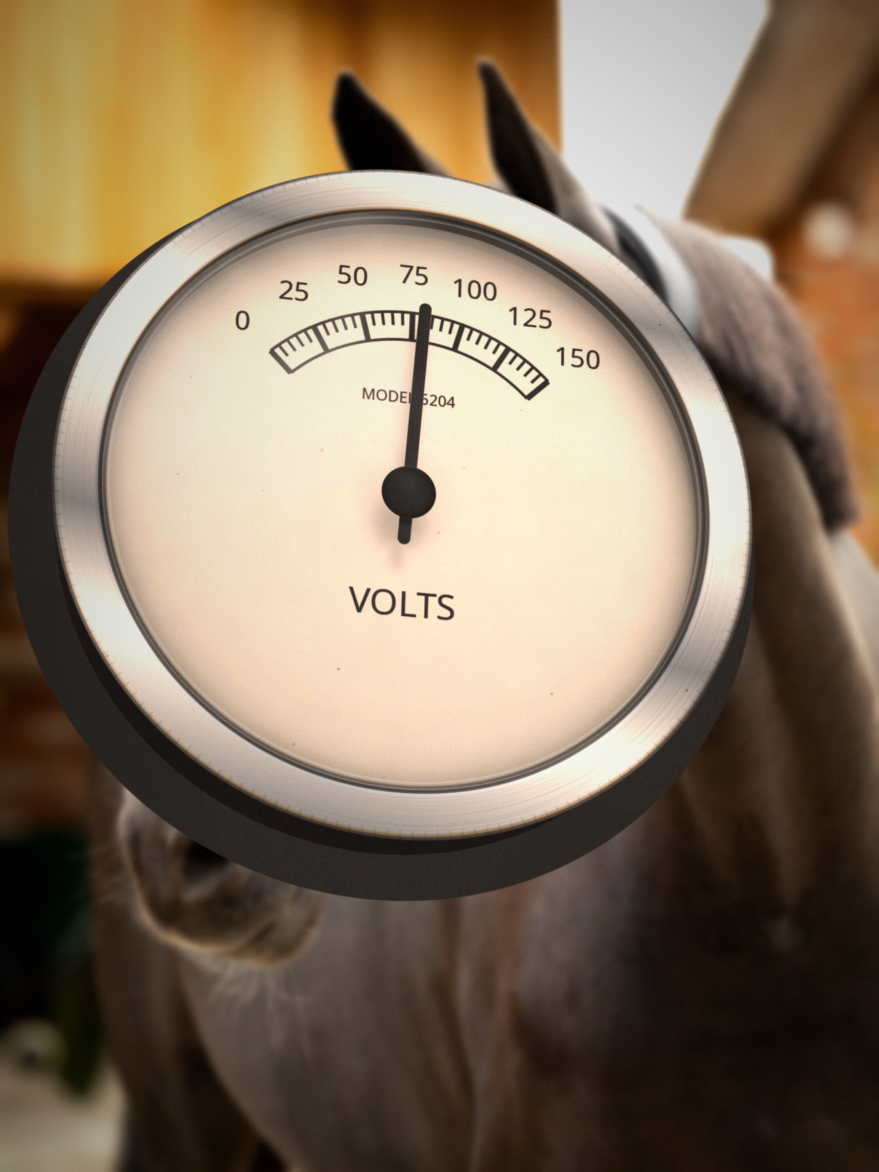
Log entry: 80 V
